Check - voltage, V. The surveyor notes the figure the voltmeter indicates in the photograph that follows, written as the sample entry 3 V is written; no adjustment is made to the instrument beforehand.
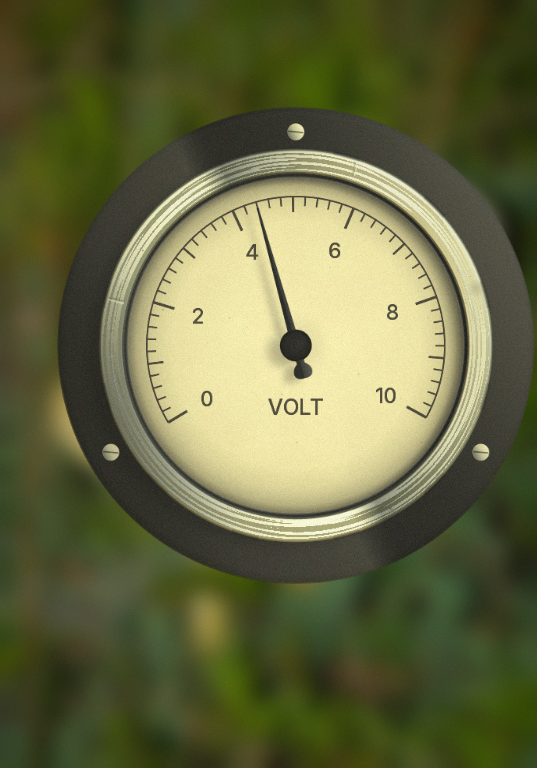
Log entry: 4.4 V
